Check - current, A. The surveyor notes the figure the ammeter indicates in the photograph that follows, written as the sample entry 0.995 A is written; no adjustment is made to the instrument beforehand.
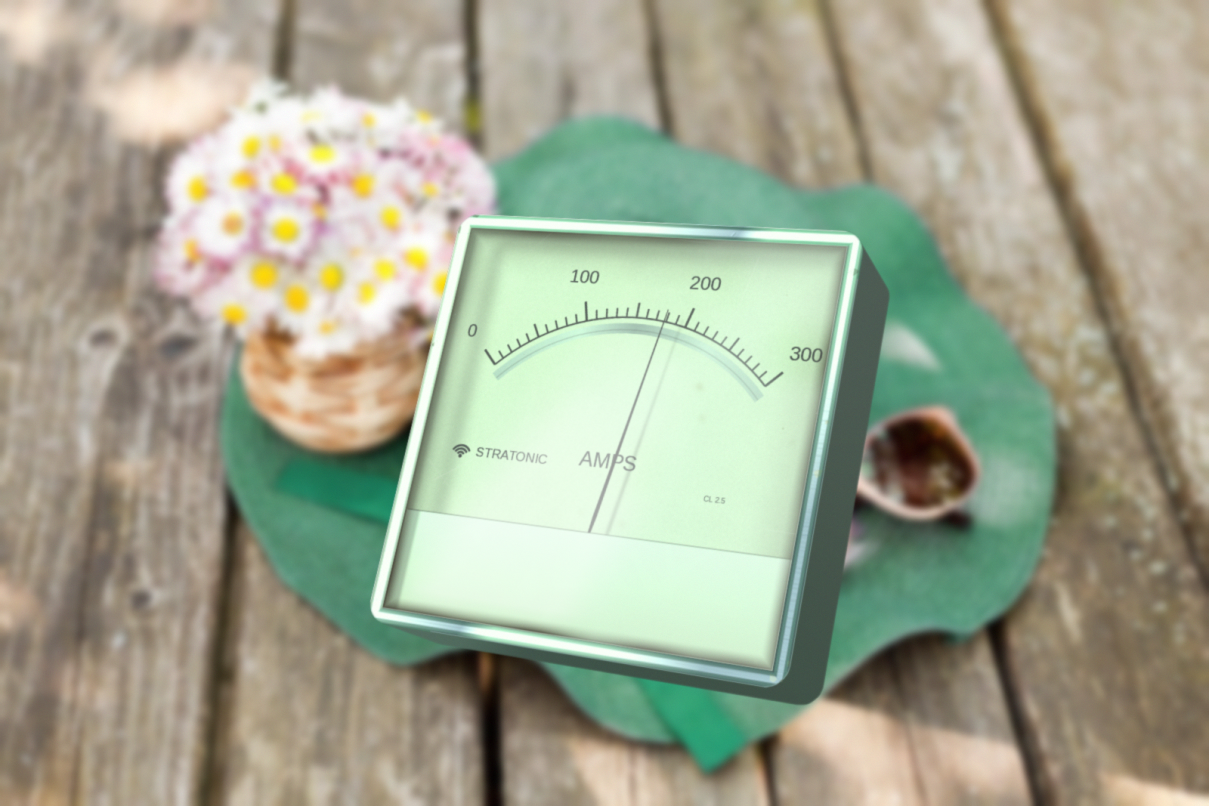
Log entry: 180 A
